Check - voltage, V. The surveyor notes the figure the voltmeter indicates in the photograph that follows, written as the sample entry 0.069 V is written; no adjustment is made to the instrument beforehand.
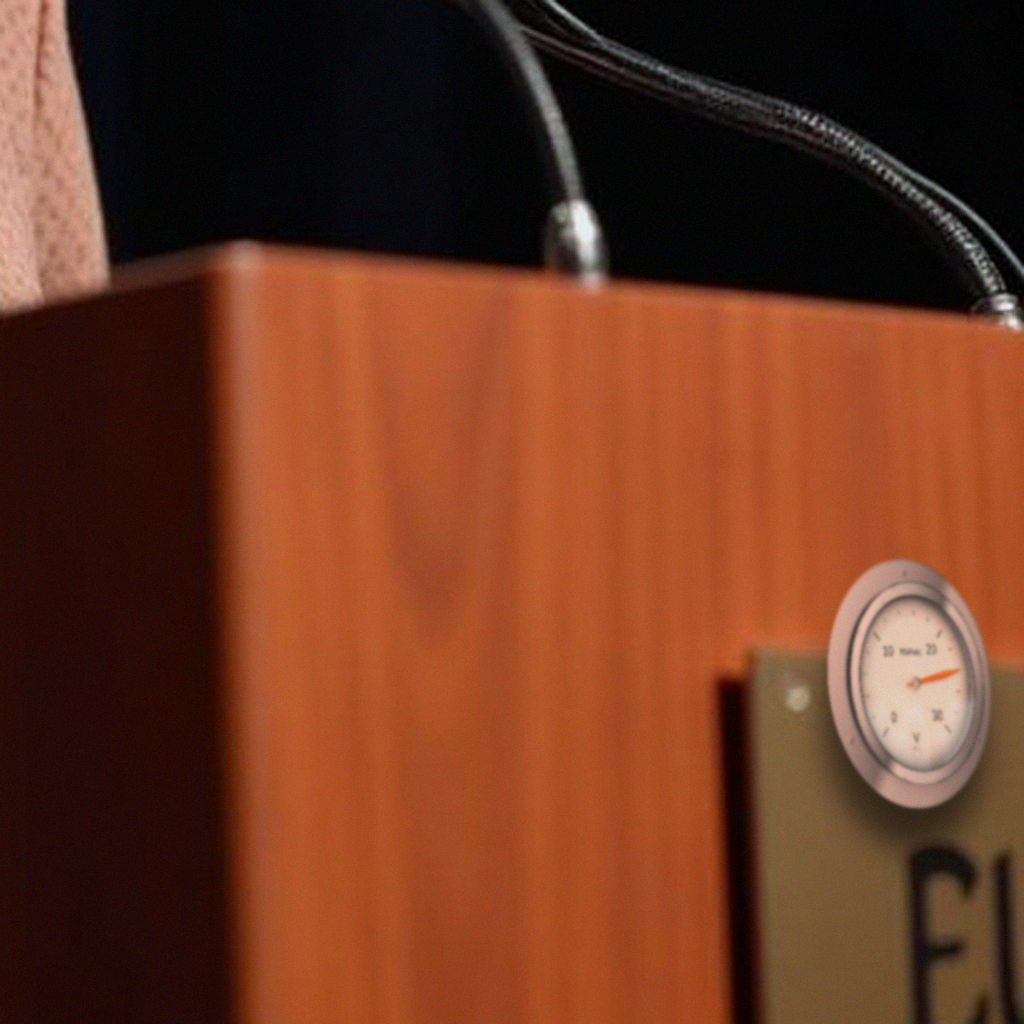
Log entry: 24 V
